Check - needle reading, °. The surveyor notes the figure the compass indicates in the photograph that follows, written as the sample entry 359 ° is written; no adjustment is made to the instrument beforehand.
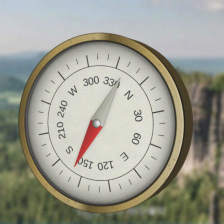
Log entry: 160 °
